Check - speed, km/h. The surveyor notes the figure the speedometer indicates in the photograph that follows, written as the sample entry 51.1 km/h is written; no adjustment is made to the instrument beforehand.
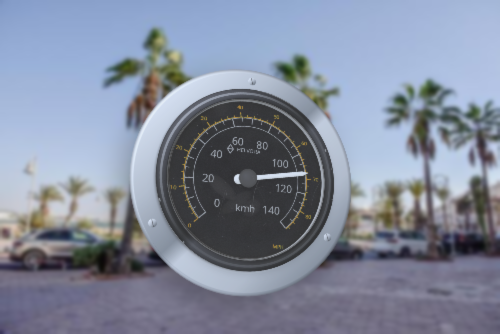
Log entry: 110 km/h
